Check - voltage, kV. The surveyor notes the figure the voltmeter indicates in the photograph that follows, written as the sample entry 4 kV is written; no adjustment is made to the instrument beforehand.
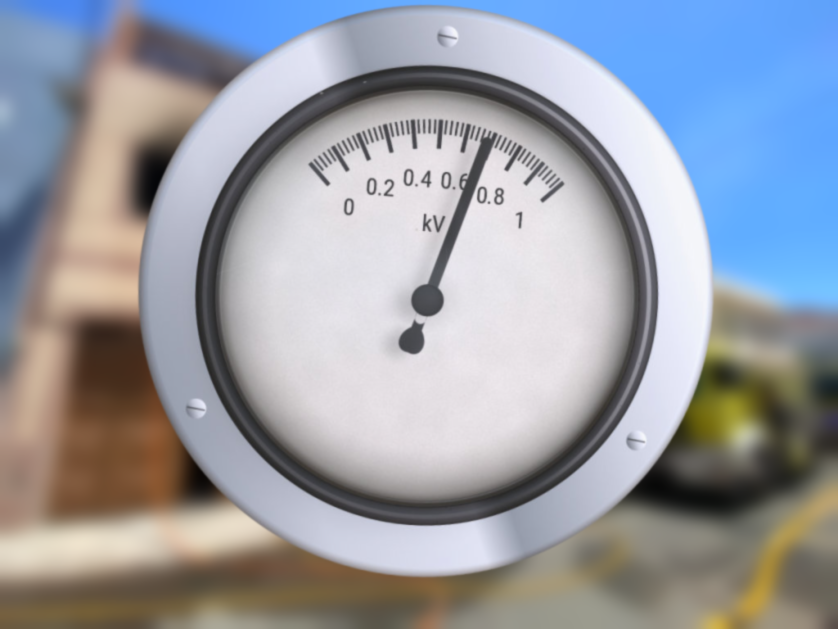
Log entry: 0.68 kV
